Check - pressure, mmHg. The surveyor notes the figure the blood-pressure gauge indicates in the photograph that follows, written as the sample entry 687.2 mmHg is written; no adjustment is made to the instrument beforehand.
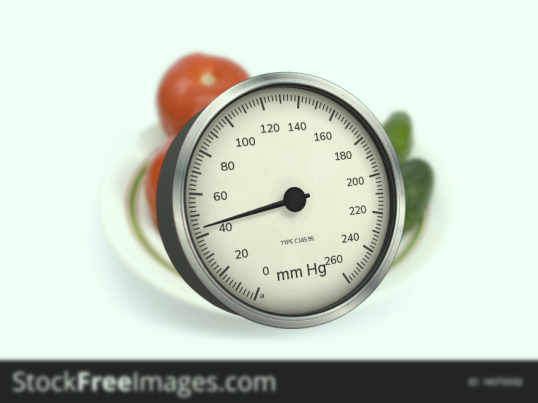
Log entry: 44 mmHg
